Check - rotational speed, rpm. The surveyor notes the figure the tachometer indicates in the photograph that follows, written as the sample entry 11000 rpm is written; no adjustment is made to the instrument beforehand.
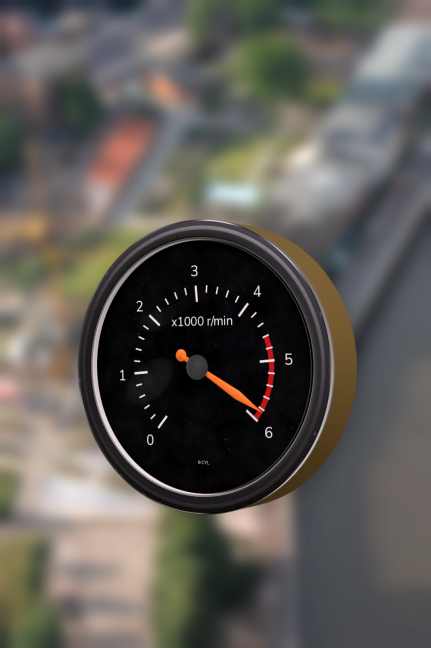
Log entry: 5800 rpm
